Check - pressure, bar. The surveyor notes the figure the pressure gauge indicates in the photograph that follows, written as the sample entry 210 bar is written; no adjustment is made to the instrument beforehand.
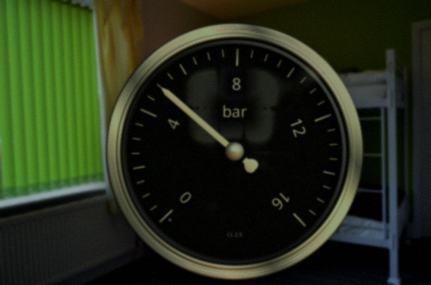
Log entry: 5 bar
